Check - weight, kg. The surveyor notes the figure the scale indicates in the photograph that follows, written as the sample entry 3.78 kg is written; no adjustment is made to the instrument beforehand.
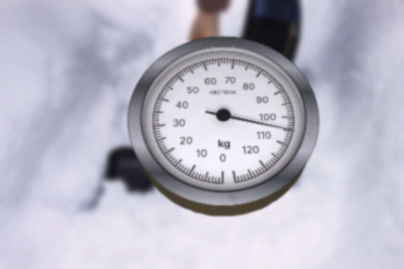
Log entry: 105 kg
